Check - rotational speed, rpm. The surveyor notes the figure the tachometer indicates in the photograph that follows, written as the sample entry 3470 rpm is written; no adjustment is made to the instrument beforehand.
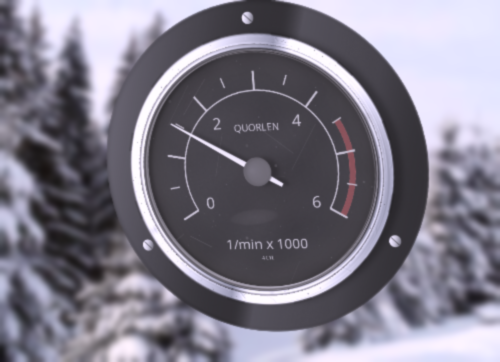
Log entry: 1500 rpm
